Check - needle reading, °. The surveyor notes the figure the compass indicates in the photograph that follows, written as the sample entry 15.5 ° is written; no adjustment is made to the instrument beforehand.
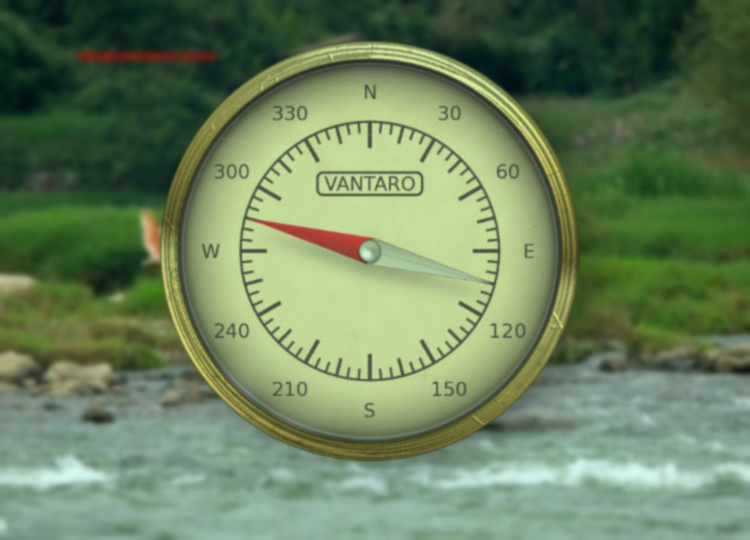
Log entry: 285 °
